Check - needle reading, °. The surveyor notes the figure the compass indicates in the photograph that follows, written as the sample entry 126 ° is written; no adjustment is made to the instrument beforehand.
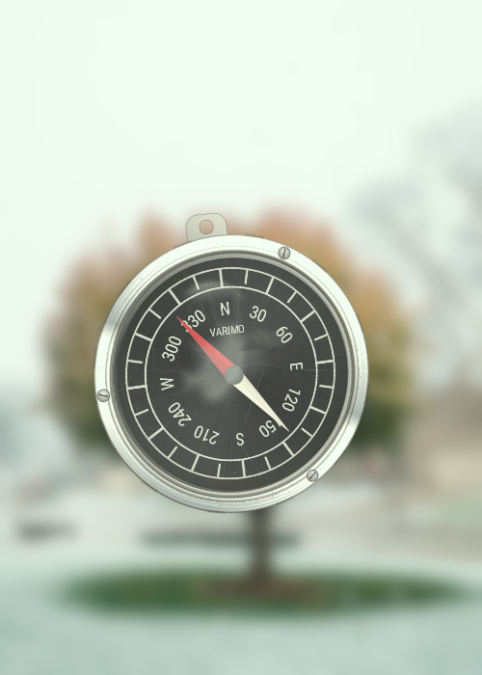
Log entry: 322.5 °
